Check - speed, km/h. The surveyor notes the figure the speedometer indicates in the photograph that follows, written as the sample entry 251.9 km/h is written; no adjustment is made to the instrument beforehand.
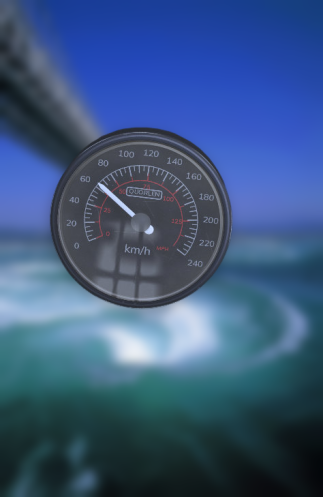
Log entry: 65 km/h
